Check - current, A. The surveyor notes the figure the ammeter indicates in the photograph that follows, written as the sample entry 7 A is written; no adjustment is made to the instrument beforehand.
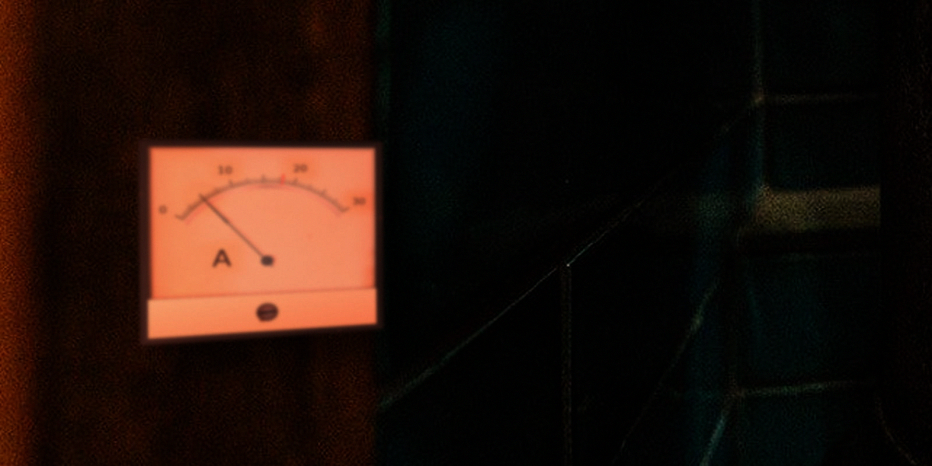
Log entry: 5 A
